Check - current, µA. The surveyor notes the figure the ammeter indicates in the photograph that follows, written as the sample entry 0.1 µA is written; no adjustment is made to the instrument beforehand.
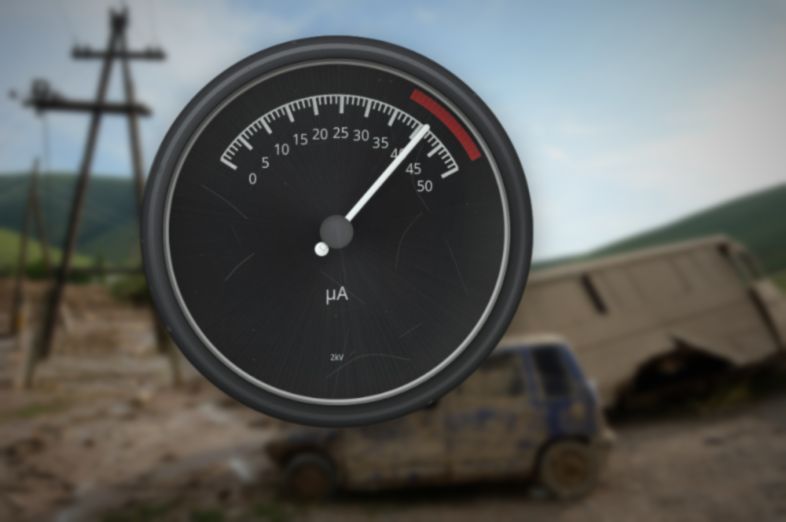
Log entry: 41 µA
